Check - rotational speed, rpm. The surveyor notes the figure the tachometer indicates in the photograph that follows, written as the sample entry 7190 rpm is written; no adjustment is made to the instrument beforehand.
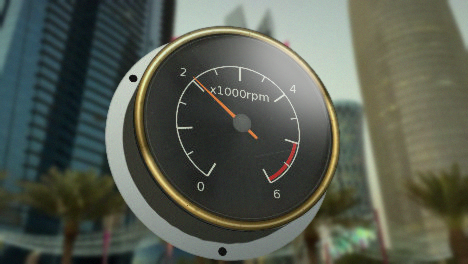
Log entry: 2000 rpm
